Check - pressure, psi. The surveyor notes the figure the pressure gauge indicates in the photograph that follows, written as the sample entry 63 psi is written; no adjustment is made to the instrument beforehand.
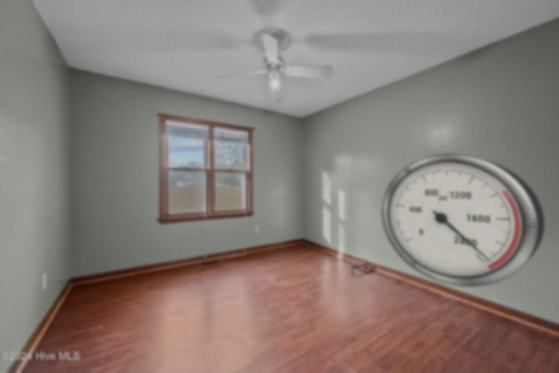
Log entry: 1950 psi
